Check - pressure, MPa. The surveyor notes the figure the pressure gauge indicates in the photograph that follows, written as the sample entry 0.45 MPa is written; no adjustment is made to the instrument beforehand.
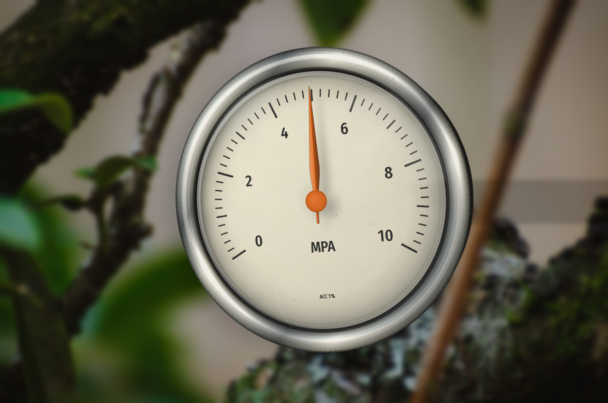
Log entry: 5 MPa
